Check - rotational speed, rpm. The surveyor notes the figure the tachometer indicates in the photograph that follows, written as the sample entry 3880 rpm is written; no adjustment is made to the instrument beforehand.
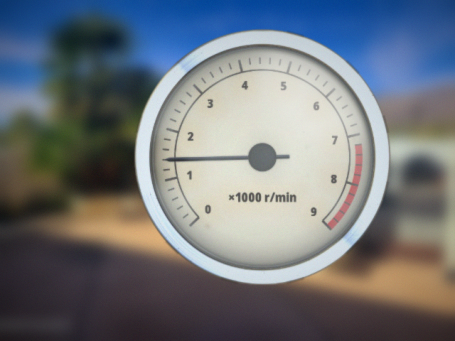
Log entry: 1400 rpm
